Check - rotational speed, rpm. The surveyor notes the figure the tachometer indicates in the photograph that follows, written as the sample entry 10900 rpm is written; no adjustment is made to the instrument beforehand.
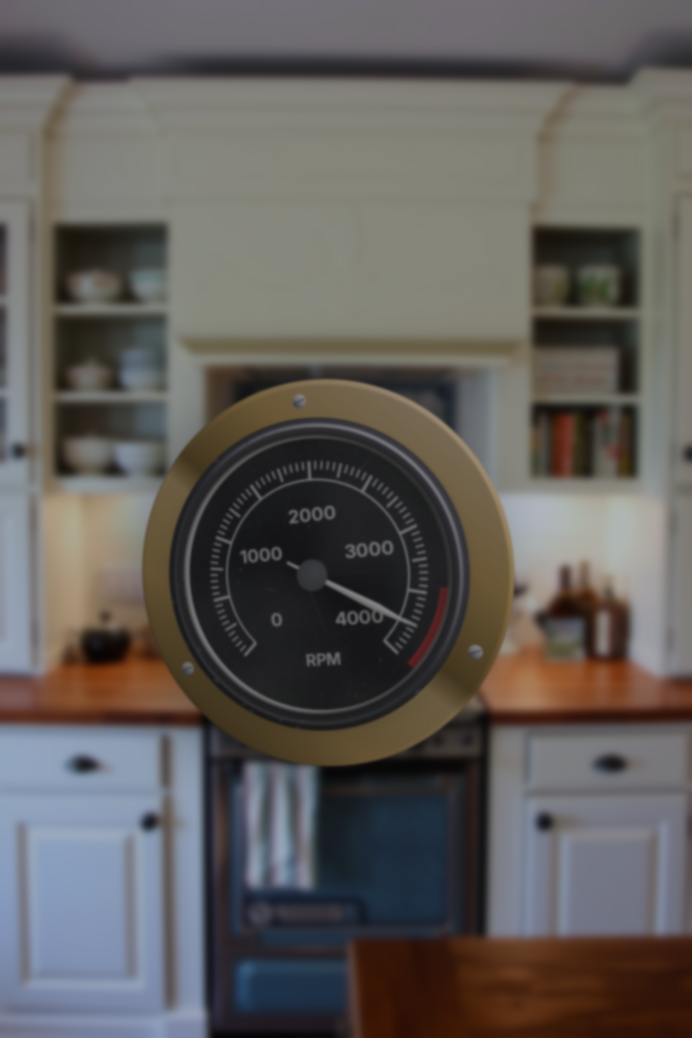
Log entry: 3750 rpm
